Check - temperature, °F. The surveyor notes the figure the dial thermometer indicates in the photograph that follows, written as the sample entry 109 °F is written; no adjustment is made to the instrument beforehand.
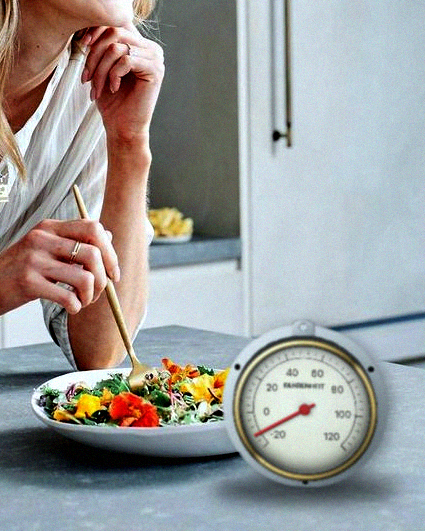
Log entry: -12 °F
